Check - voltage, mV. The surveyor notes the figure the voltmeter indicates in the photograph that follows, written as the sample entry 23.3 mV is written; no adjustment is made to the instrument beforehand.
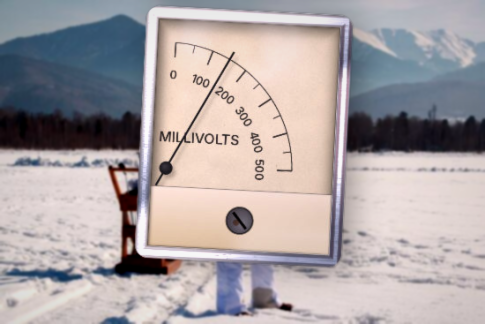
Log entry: 150 mV
